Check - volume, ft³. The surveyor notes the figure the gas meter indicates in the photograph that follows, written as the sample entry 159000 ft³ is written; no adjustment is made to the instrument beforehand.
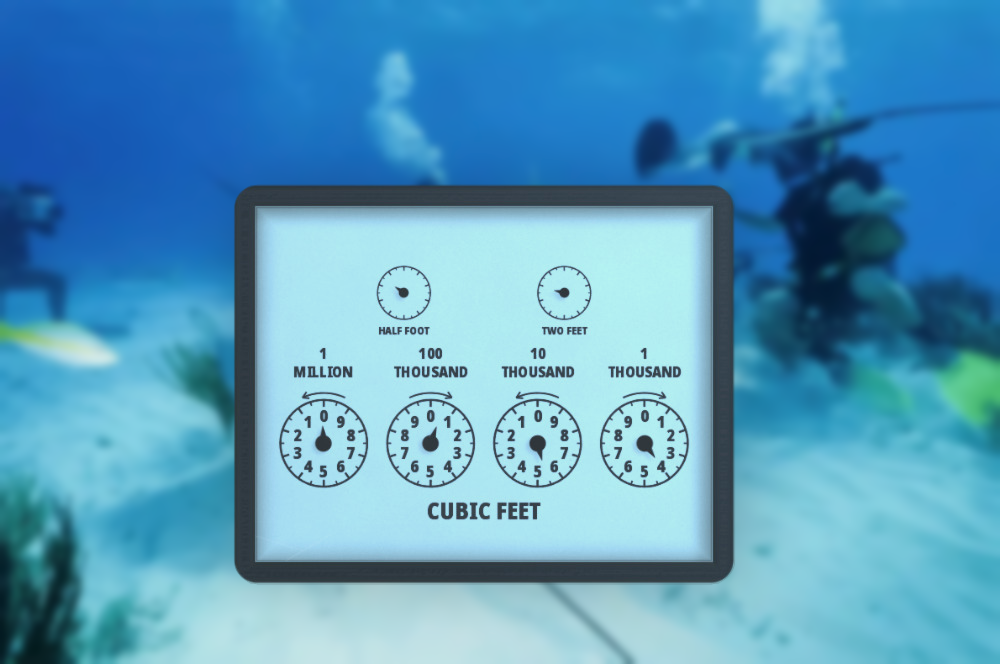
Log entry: 5400 ft³
